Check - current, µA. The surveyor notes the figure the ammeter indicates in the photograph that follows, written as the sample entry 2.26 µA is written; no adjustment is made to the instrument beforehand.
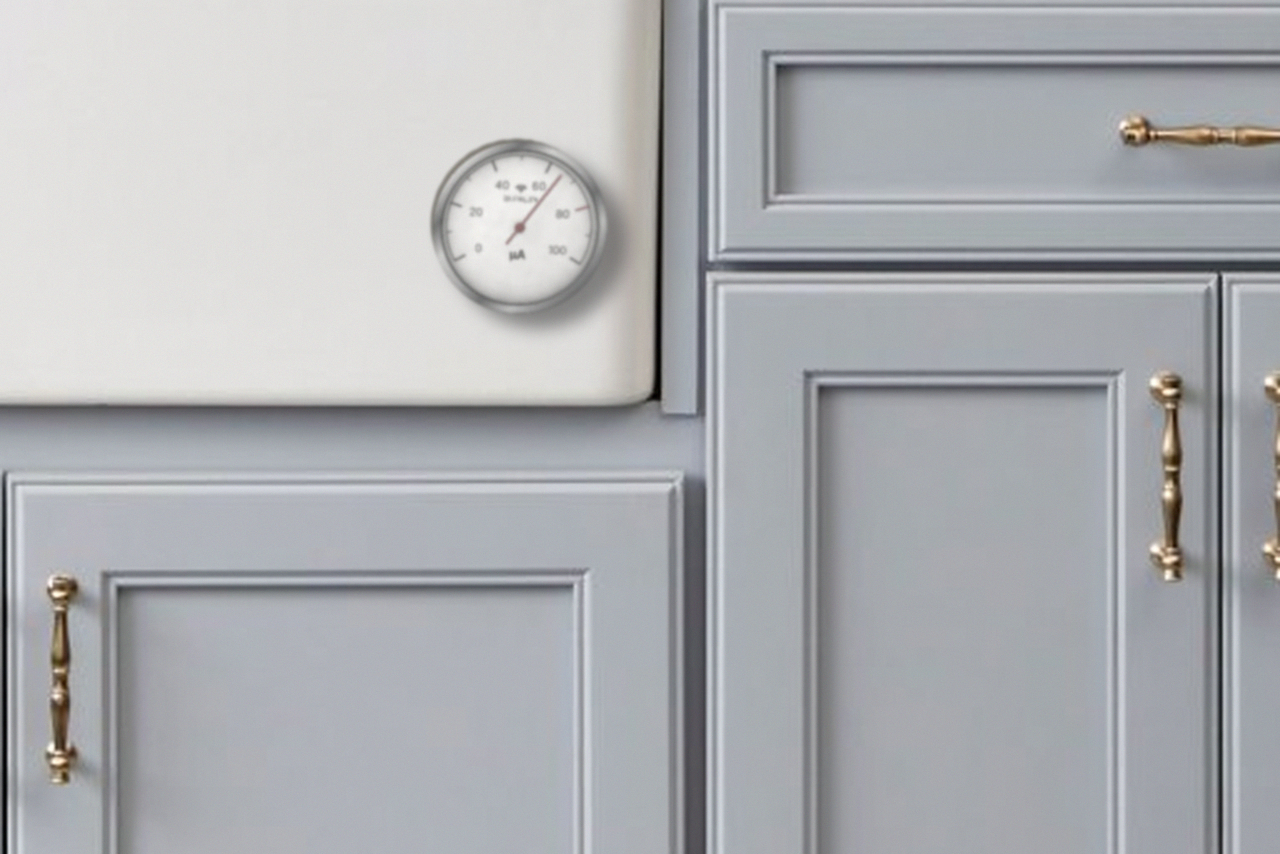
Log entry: 65 µA
